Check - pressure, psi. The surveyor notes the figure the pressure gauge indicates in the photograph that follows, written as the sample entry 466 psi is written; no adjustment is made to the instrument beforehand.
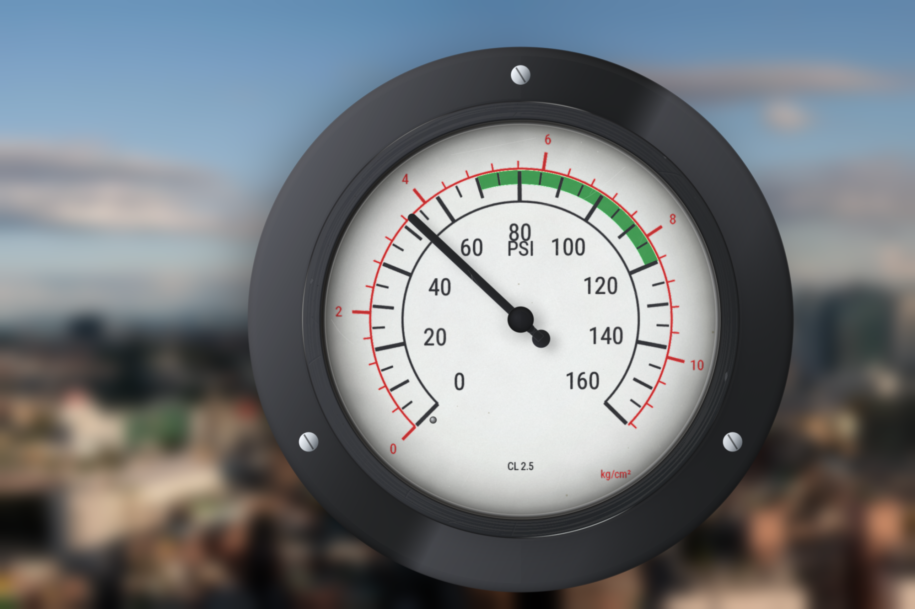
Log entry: 52.5 psi
